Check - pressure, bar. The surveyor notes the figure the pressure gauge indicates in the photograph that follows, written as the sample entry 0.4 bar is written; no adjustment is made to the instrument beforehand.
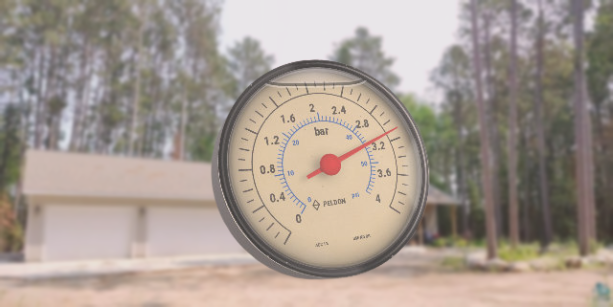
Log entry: 3.1 bar
